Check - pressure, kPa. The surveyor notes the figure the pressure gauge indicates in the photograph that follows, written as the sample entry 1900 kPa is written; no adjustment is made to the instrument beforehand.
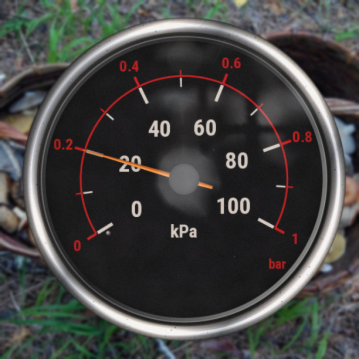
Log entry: 20 kPa
